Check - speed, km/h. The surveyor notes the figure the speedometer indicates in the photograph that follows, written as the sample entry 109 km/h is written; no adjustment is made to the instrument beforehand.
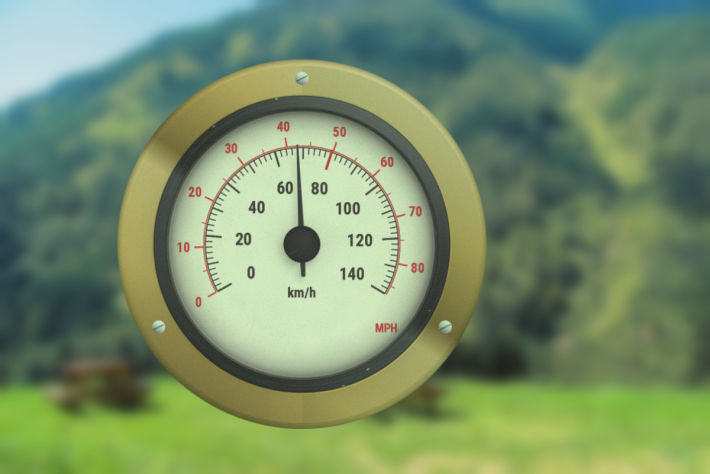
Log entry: 68 km/h
